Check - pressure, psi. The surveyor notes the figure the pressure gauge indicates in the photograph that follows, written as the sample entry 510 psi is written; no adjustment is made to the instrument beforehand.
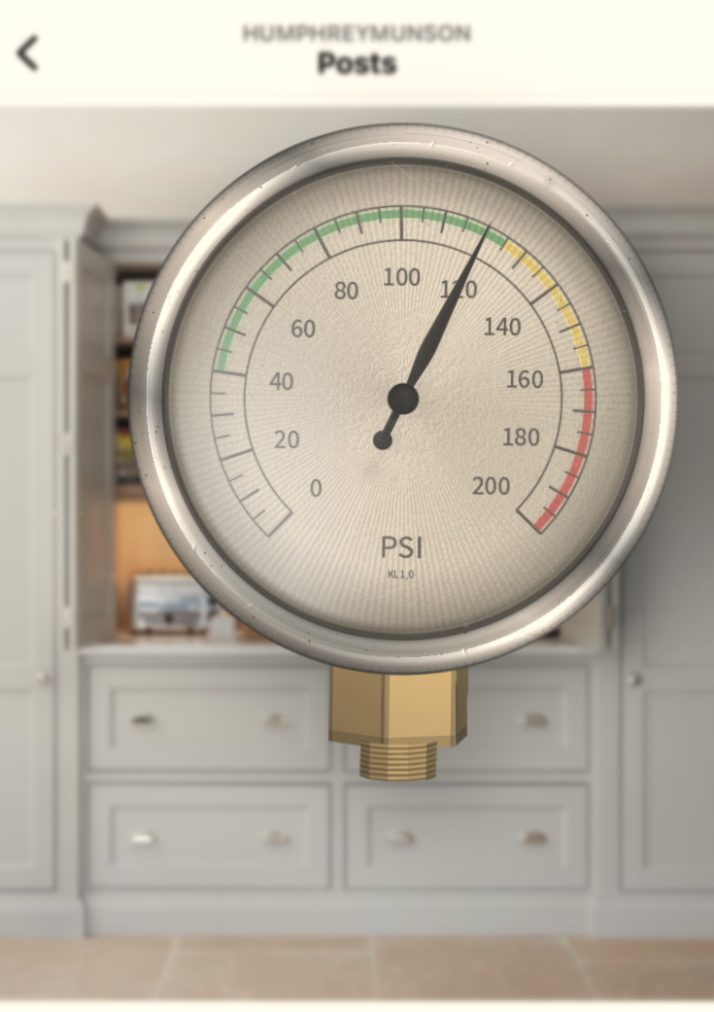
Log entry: 120 psi
